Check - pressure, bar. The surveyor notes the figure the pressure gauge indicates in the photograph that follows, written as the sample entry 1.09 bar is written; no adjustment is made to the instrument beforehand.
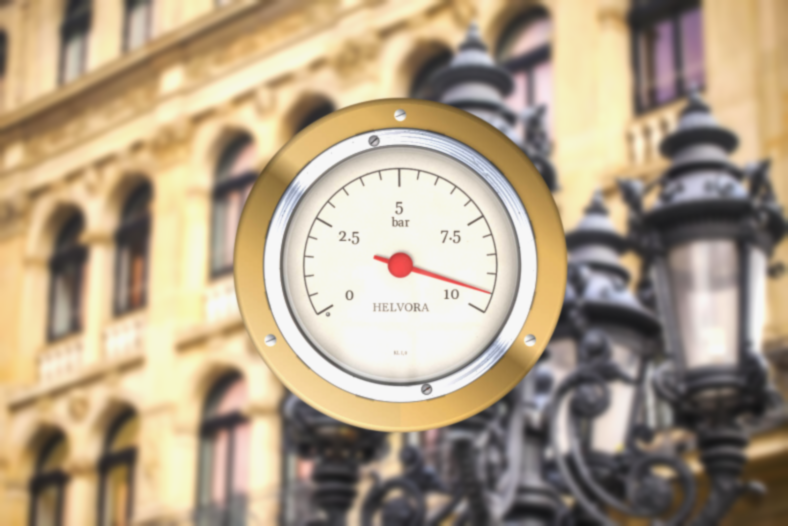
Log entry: 9.5 bar
